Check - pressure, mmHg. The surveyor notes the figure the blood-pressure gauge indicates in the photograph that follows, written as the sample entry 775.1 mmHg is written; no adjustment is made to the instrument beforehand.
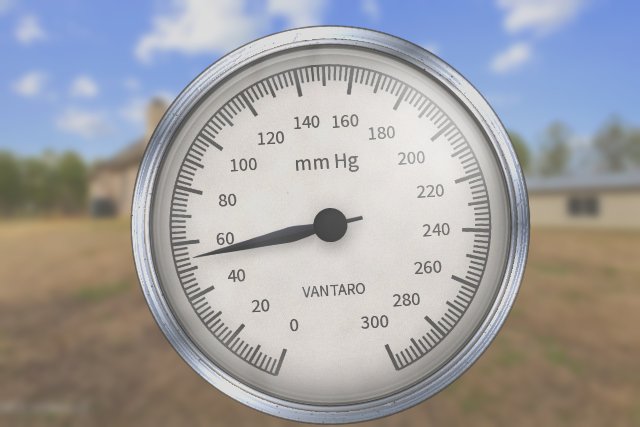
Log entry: 54 mmHg
